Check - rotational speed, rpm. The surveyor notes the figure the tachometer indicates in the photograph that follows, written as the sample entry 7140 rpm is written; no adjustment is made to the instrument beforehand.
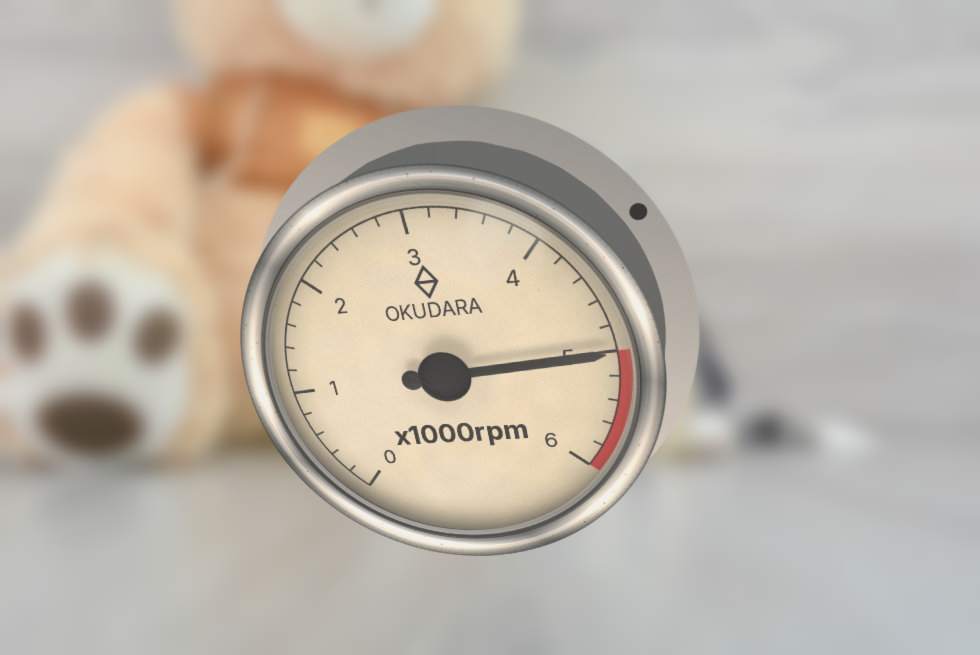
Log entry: 5000 rpm
